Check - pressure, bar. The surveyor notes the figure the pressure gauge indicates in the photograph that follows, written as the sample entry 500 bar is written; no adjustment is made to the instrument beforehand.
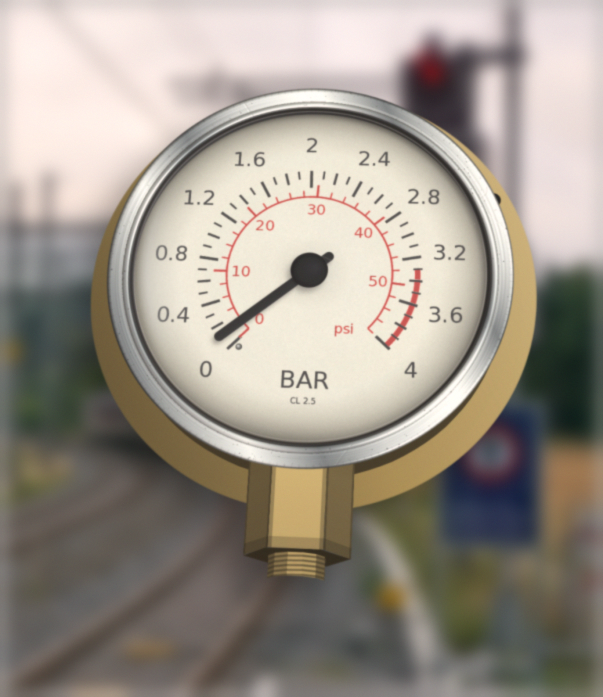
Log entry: 0.1 bar
